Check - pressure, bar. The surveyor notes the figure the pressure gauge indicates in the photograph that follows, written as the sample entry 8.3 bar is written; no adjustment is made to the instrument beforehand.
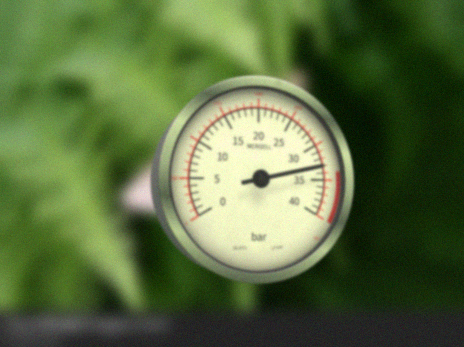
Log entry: 33 bar
